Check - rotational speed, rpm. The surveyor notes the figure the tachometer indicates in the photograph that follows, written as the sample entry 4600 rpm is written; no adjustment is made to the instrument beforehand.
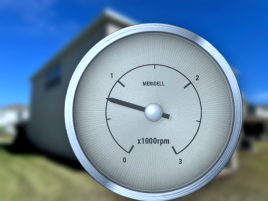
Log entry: 750 rpm
